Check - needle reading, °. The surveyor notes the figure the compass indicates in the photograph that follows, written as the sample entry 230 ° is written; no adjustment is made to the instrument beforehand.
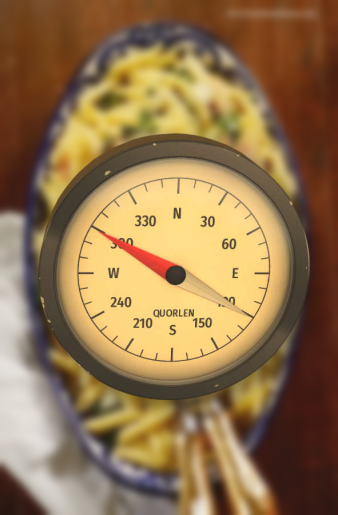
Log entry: 300 °
